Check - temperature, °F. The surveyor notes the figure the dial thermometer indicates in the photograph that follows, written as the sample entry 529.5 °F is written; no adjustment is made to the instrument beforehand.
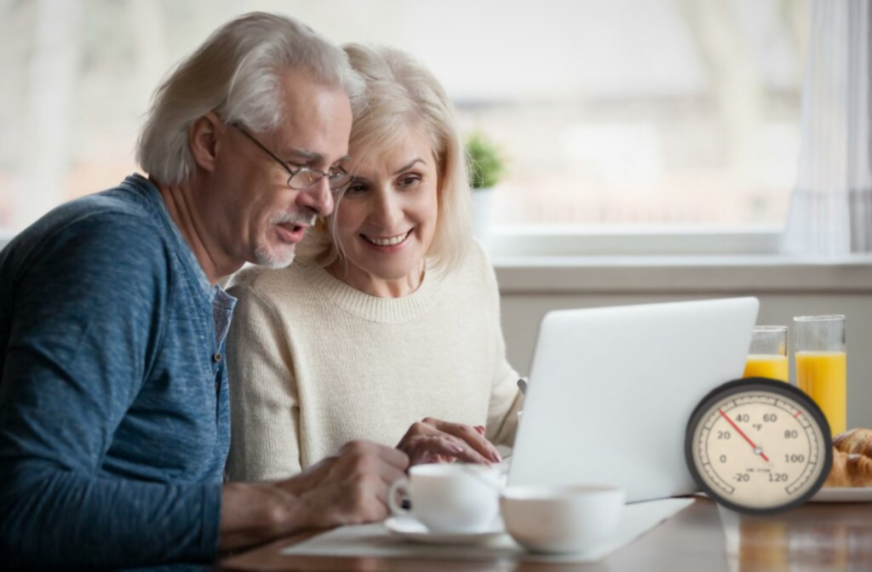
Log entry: 32 °F
